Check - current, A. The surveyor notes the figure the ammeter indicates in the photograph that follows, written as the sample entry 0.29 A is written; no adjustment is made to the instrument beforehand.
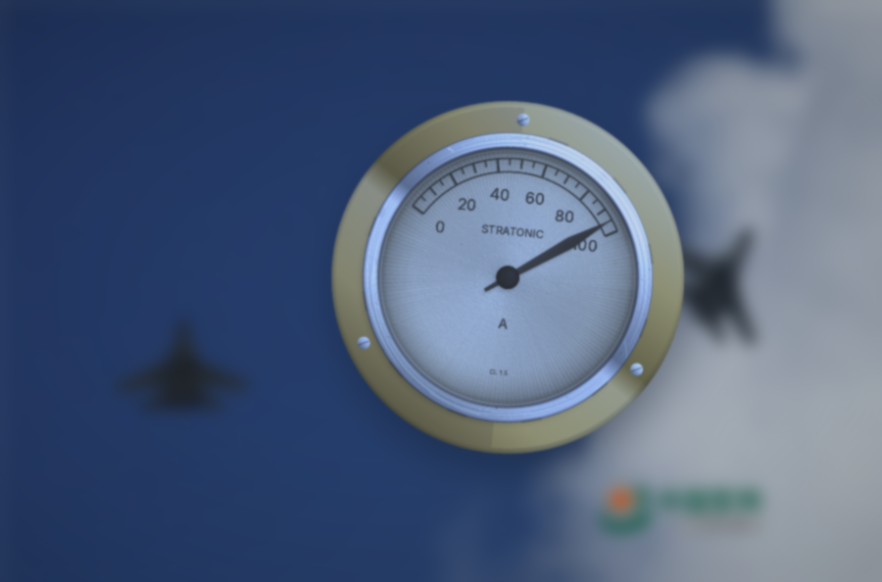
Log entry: 95 A
